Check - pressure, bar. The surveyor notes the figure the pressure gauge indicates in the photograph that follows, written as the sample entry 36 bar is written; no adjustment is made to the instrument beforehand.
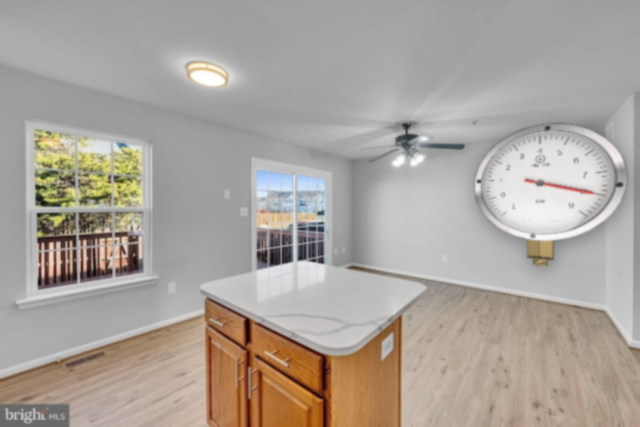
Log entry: 8 bar
